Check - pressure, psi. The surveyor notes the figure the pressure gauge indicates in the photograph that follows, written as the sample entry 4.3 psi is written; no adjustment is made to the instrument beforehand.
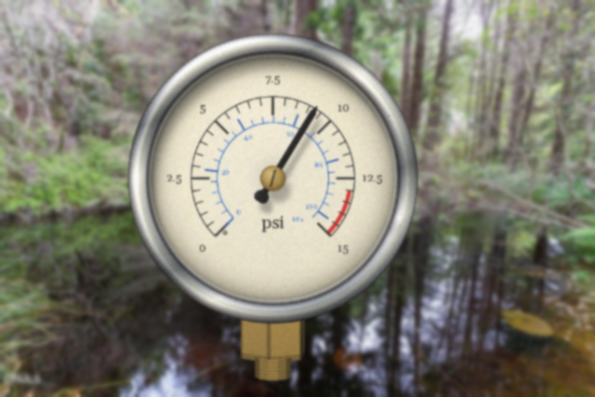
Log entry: 9.25 psi
